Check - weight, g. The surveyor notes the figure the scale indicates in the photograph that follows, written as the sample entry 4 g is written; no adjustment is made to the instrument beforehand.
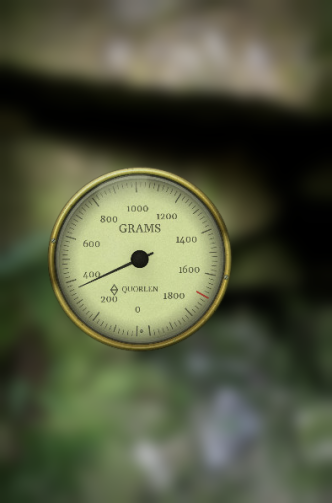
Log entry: 360 g
